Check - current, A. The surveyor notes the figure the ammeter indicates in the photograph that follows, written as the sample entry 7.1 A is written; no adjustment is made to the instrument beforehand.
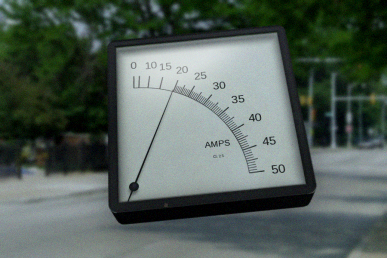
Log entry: 20 A
